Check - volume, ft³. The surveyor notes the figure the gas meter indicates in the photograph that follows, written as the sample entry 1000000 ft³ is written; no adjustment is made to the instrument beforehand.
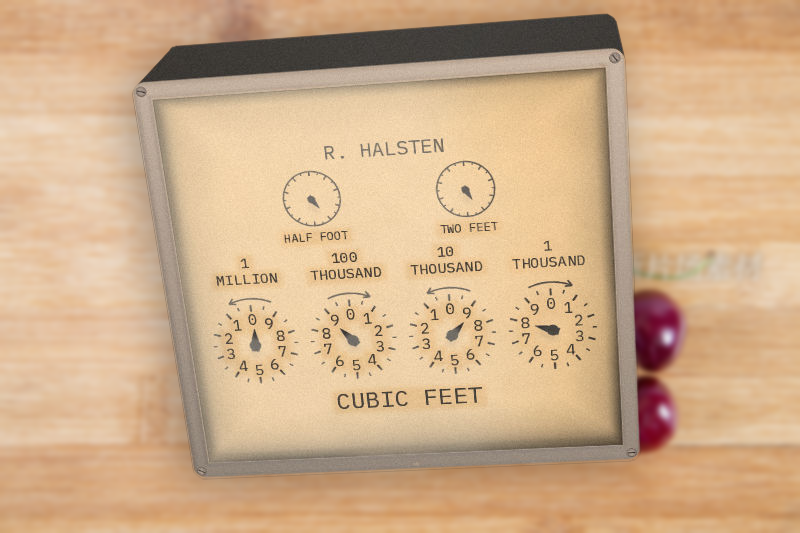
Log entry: 988800 ft³
